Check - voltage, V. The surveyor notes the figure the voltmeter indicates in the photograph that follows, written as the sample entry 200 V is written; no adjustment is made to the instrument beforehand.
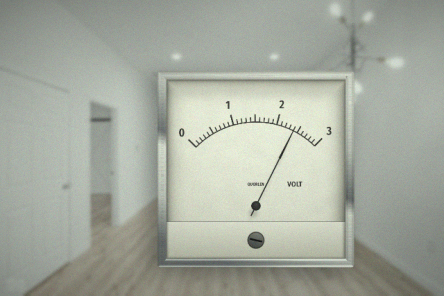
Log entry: 2.4 V
